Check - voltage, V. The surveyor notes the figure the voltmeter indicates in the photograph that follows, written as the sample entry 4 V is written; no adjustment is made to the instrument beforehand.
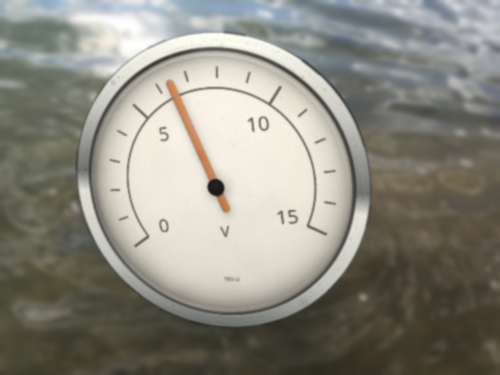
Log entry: 6.5 V
